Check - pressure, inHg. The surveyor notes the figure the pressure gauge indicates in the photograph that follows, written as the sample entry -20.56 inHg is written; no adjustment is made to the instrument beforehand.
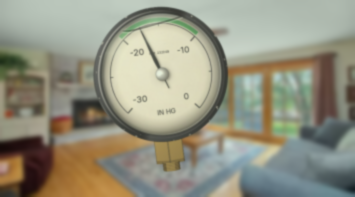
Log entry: -17.5 inHg
